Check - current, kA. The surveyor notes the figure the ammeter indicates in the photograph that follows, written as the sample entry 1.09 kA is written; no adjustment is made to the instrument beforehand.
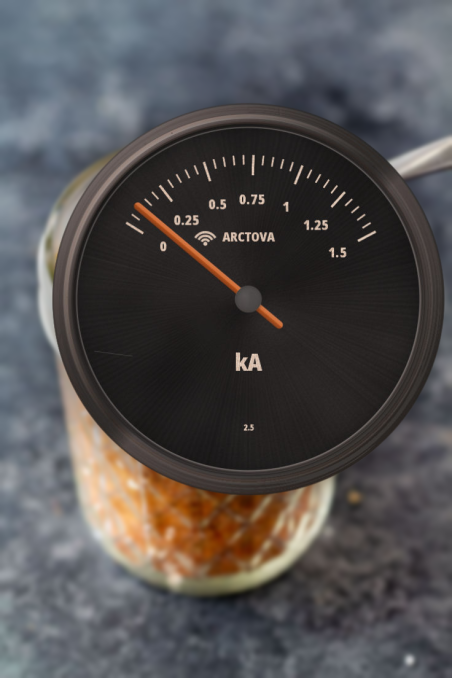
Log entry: 0.1 kA
